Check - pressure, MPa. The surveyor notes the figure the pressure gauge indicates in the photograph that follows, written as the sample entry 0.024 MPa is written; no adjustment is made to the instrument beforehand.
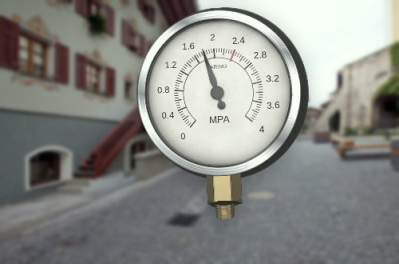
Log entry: 1.8 MPa
